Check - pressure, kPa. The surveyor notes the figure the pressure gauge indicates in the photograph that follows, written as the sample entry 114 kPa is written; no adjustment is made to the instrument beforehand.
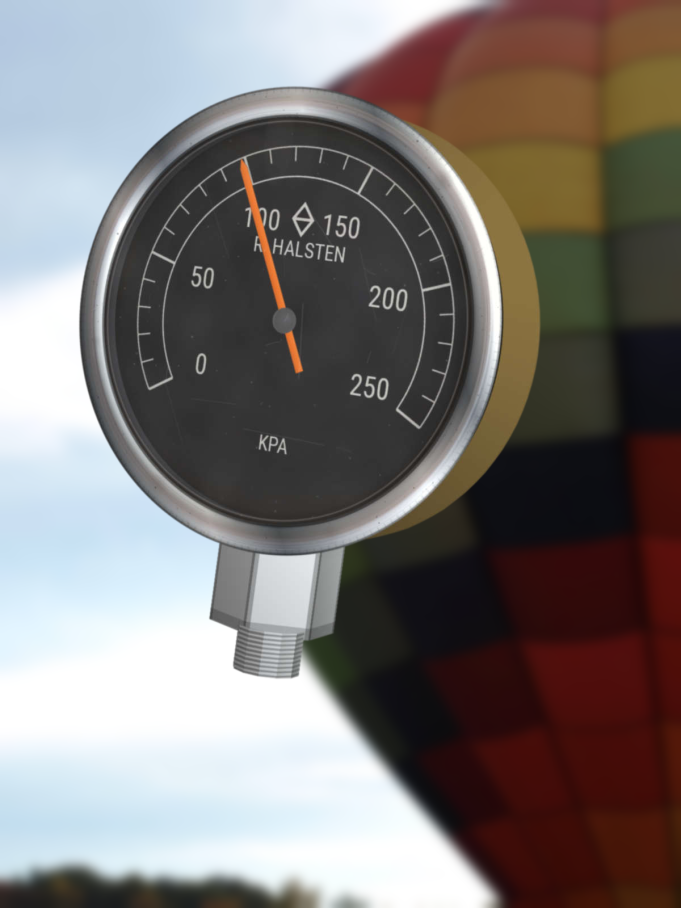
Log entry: 100 kPa
